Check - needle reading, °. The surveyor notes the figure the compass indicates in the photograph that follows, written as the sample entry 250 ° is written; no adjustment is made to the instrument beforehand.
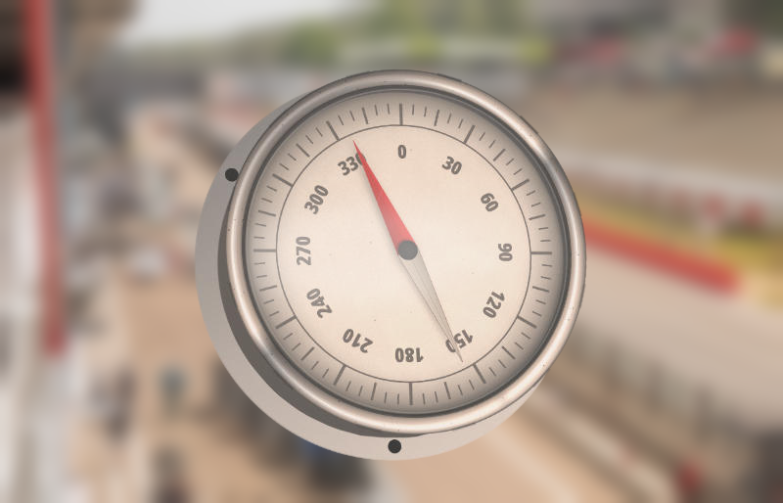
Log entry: 335 °
